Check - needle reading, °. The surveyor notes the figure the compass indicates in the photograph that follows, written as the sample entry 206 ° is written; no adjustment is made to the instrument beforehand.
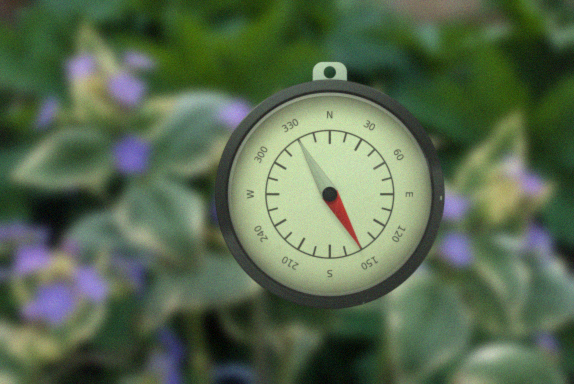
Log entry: 150 °
